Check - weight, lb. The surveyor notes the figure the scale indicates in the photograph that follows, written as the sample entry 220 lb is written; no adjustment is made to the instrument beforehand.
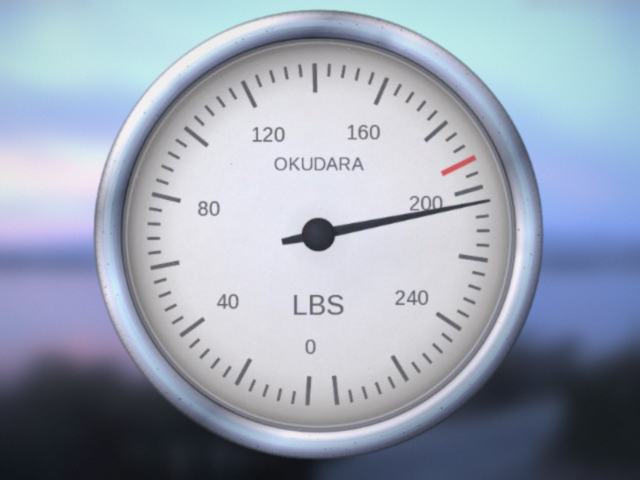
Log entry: 204 lb
